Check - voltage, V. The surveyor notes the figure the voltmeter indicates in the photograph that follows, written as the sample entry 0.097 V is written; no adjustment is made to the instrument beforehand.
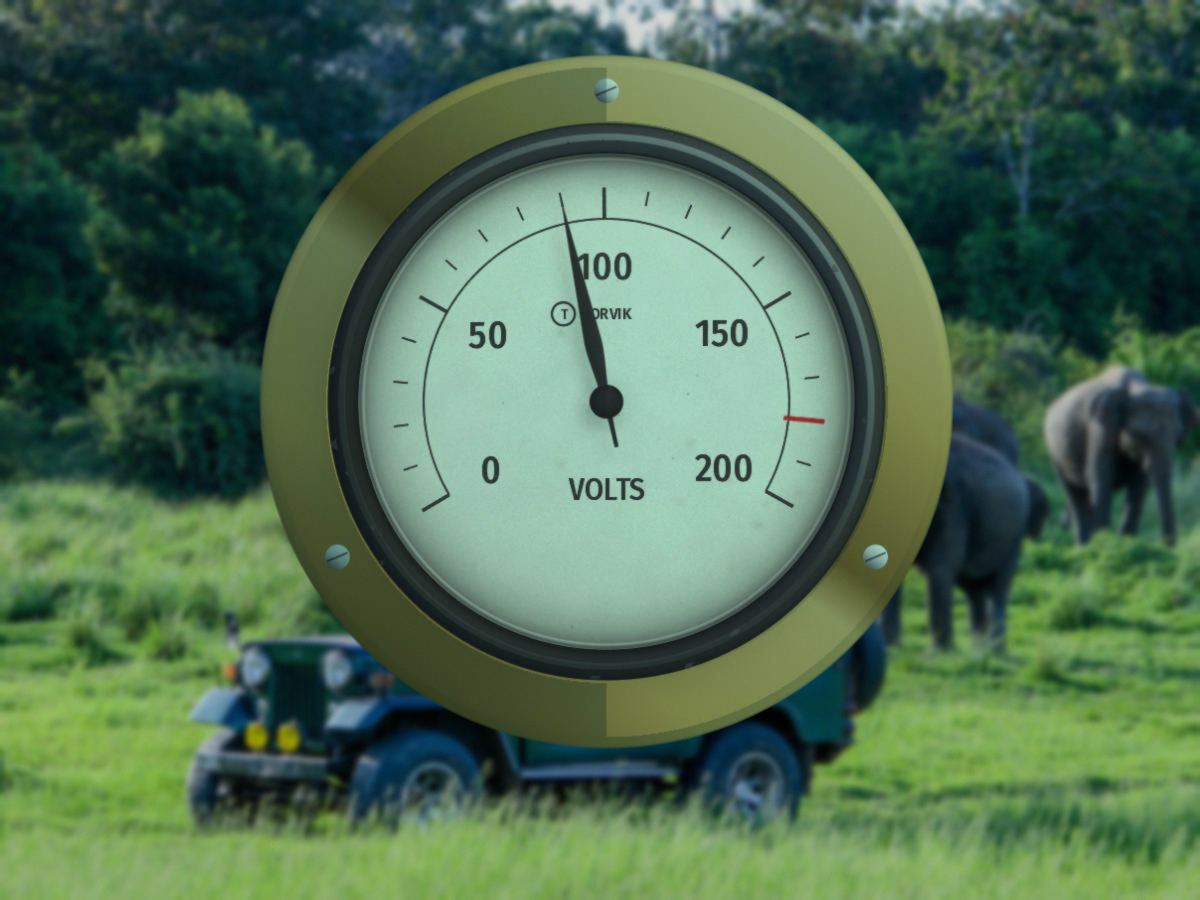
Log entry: 90 V
